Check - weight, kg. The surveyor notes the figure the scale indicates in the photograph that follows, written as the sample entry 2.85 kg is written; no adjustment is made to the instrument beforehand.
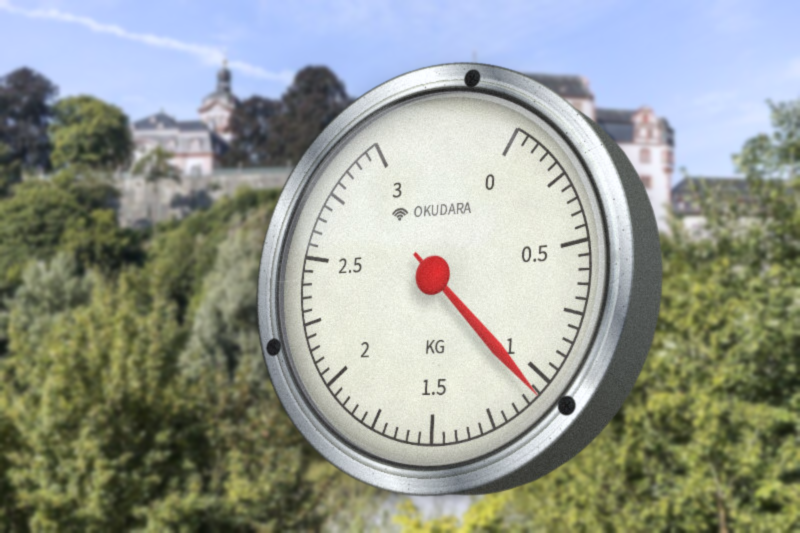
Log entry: 1.05 kg
